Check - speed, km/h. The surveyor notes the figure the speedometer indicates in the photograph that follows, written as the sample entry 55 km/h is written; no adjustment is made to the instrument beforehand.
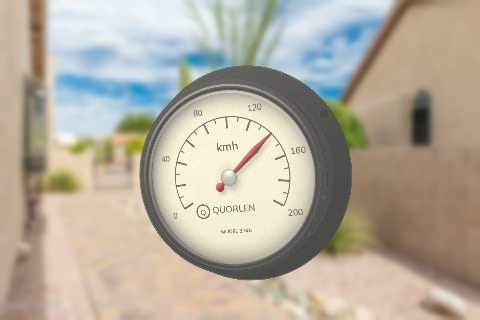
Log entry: 140 km/h
